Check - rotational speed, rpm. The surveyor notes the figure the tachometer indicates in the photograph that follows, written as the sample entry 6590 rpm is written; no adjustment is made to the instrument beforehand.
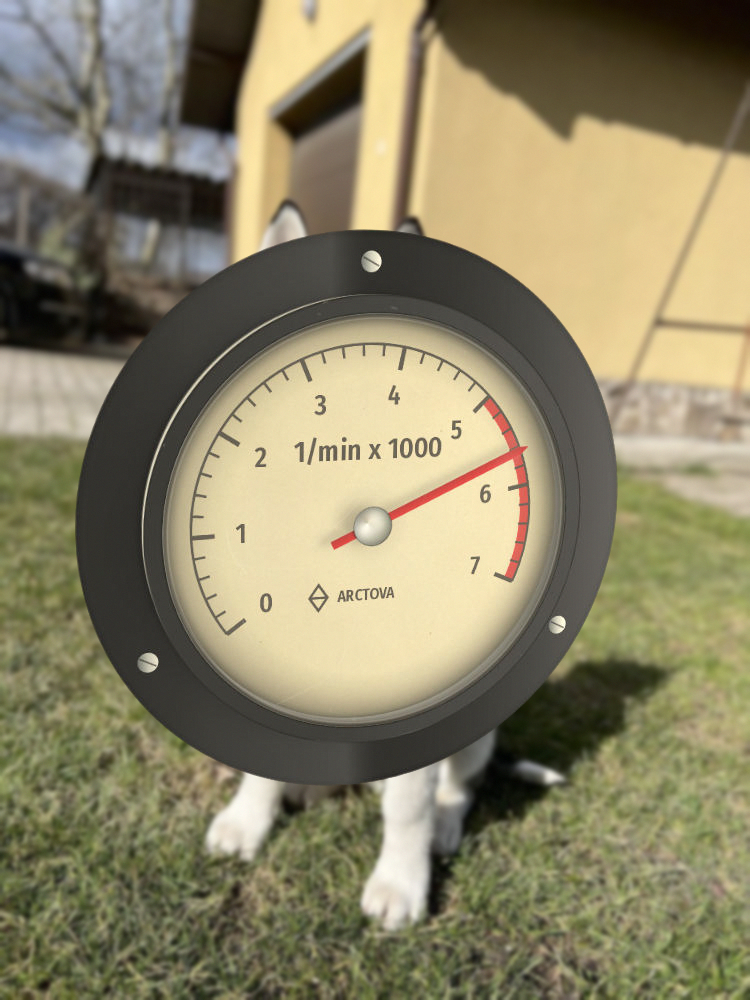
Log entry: 5600 rpm
